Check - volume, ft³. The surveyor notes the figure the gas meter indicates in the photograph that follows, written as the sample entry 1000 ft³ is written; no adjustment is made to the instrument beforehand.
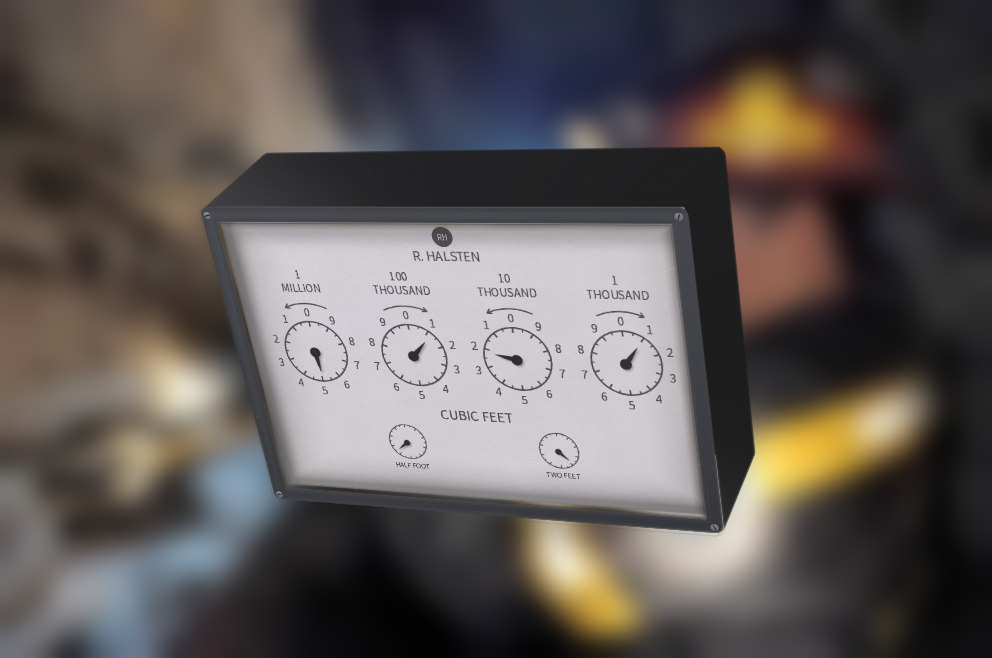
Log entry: 512100 ft³
